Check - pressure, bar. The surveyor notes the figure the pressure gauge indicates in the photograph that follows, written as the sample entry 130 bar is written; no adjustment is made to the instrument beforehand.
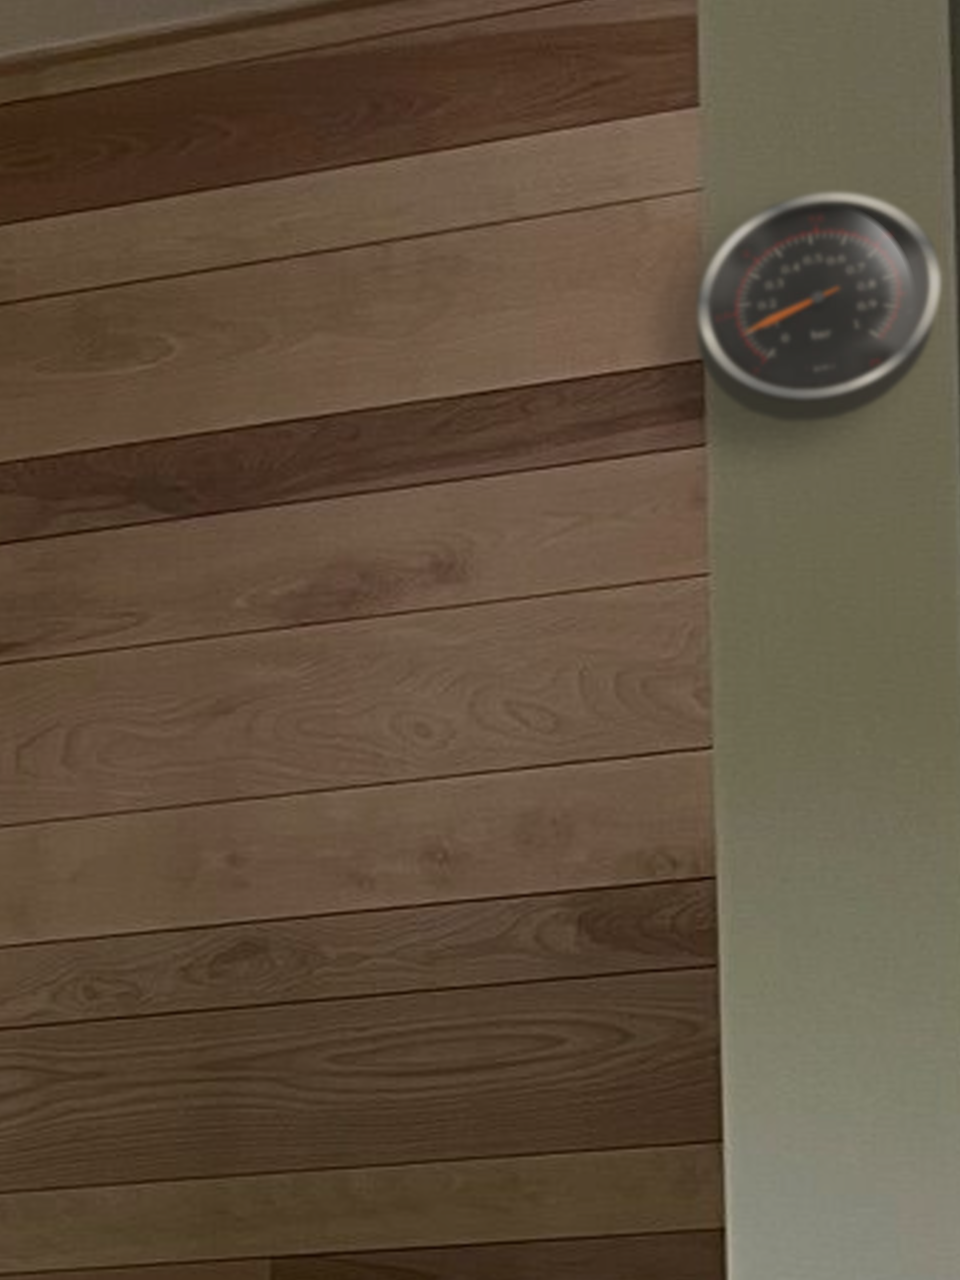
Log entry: 0.1 bar
